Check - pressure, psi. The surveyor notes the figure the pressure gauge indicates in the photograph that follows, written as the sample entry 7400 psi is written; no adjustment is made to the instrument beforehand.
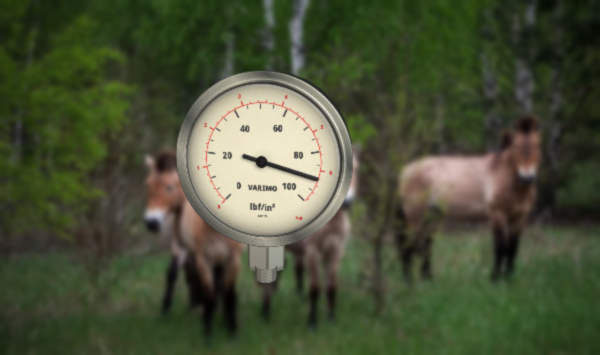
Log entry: 90 psi
